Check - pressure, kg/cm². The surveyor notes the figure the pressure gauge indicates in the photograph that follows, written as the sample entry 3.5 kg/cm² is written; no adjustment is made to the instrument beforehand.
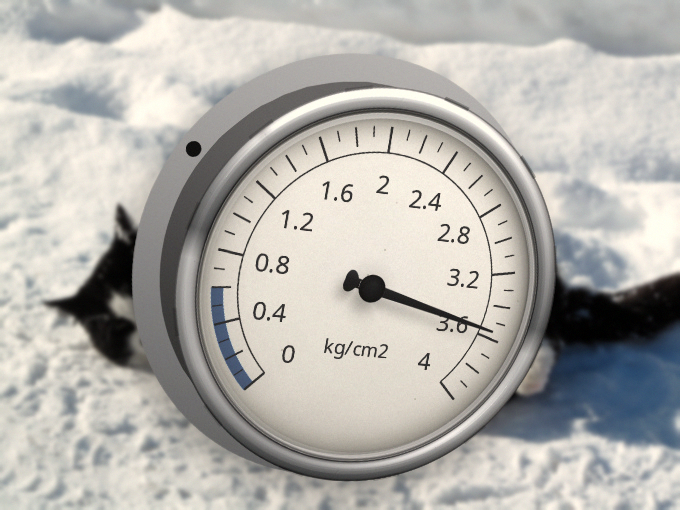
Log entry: 3.55 kg/cm²
